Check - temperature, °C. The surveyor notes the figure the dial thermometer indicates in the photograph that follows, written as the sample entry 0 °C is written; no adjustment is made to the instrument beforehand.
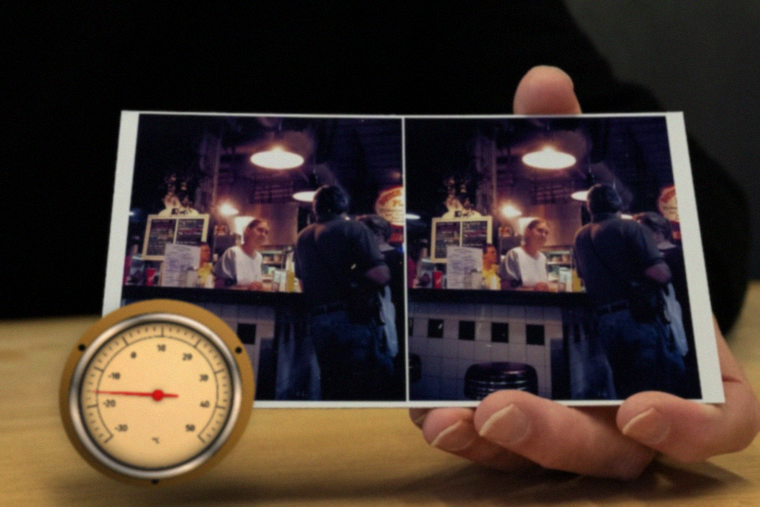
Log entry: -16 °C
